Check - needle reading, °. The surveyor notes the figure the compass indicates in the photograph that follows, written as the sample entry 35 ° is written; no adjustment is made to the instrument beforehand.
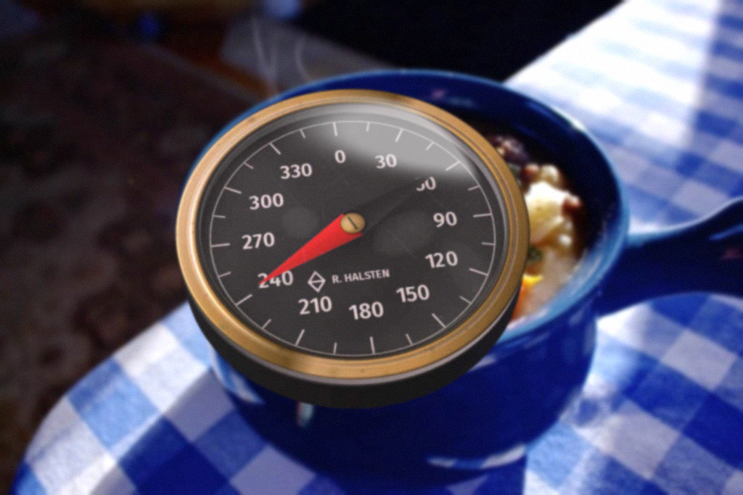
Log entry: 240 °
